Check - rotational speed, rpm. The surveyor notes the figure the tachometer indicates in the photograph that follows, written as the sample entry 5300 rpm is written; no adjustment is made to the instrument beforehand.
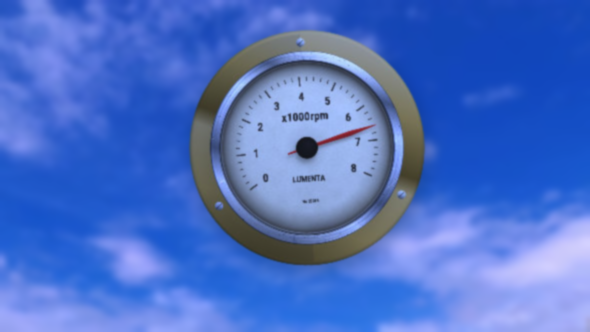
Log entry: 6600 rpm
